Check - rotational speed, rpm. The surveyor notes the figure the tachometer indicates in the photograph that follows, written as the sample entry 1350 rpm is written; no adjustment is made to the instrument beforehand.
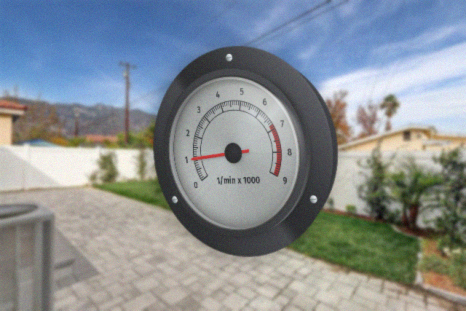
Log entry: 1000 rpm
